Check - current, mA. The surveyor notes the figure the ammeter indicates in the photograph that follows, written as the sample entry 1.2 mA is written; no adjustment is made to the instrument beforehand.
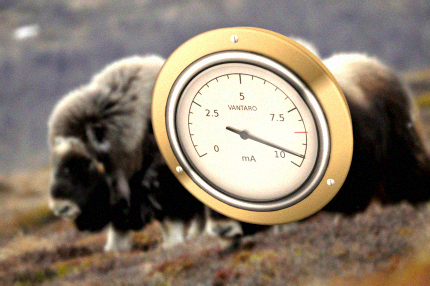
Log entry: 9.5 mA
